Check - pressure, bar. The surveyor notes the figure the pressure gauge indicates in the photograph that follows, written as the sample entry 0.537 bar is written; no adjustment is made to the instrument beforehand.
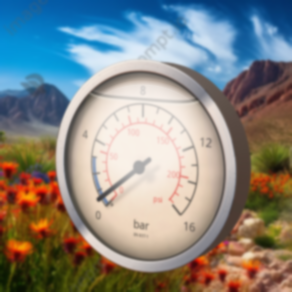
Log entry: 0.5 bar
